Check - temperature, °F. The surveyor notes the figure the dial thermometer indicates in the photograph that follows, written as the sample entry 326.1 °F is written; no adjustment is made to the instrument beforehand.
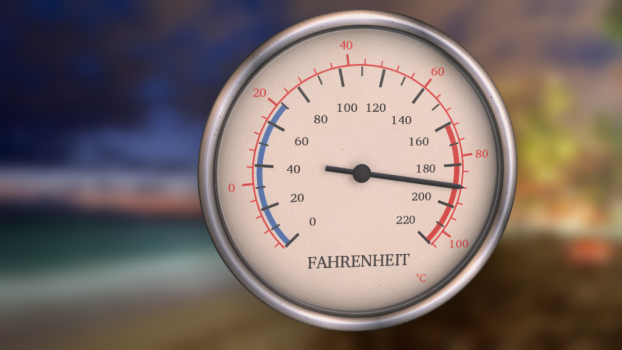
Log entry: 190 °F
